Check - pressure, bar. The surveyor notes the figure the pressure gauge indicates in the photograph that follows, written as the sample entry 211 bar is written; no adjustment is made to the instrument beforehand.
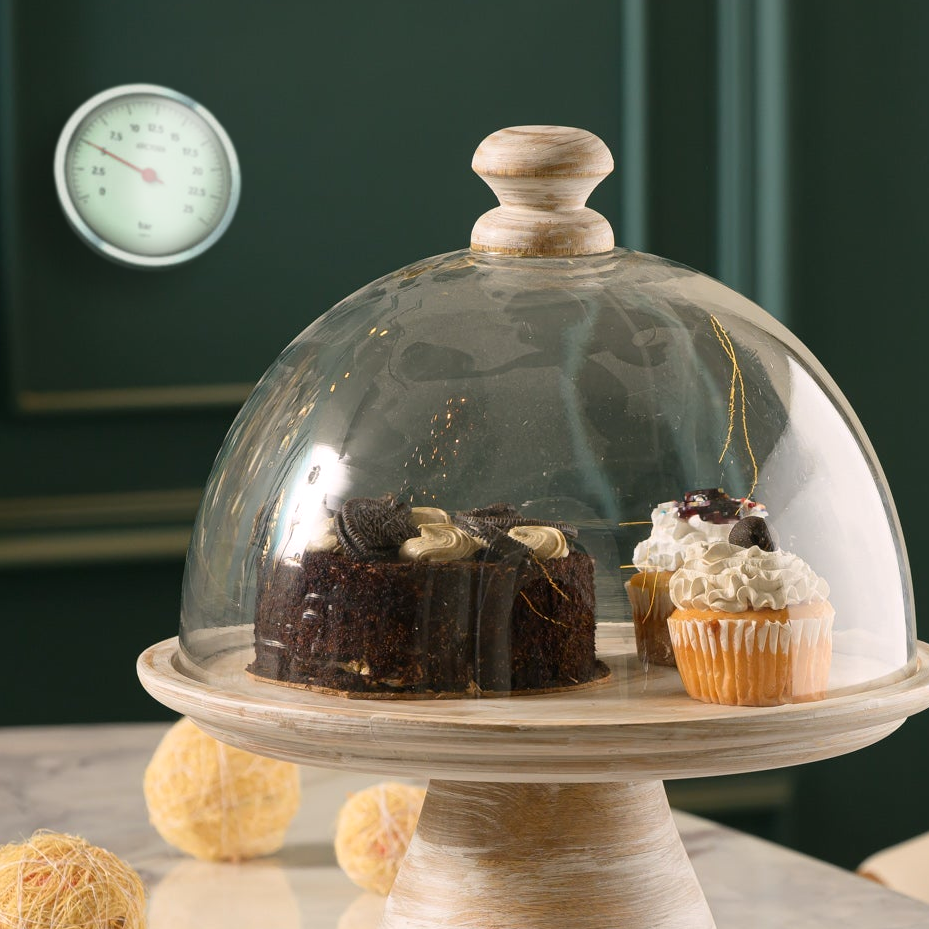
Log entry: 5 bar
